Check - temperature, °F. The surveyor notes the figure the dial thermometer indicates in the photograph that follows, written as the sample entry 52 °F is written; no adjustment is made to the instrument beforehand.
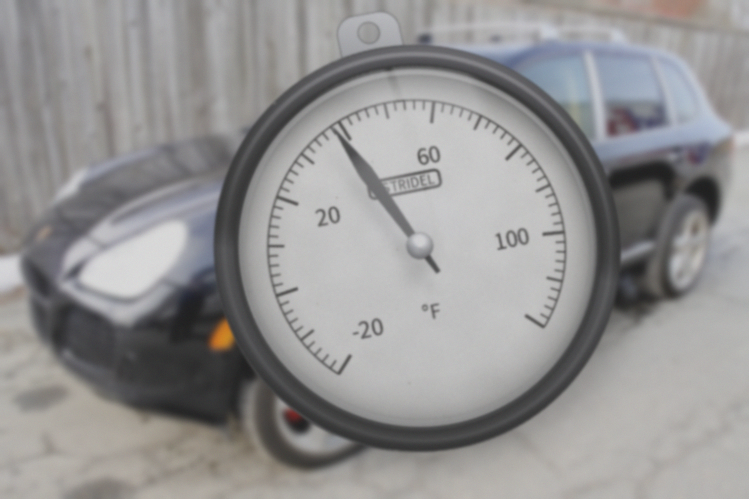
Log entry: 38 °F
